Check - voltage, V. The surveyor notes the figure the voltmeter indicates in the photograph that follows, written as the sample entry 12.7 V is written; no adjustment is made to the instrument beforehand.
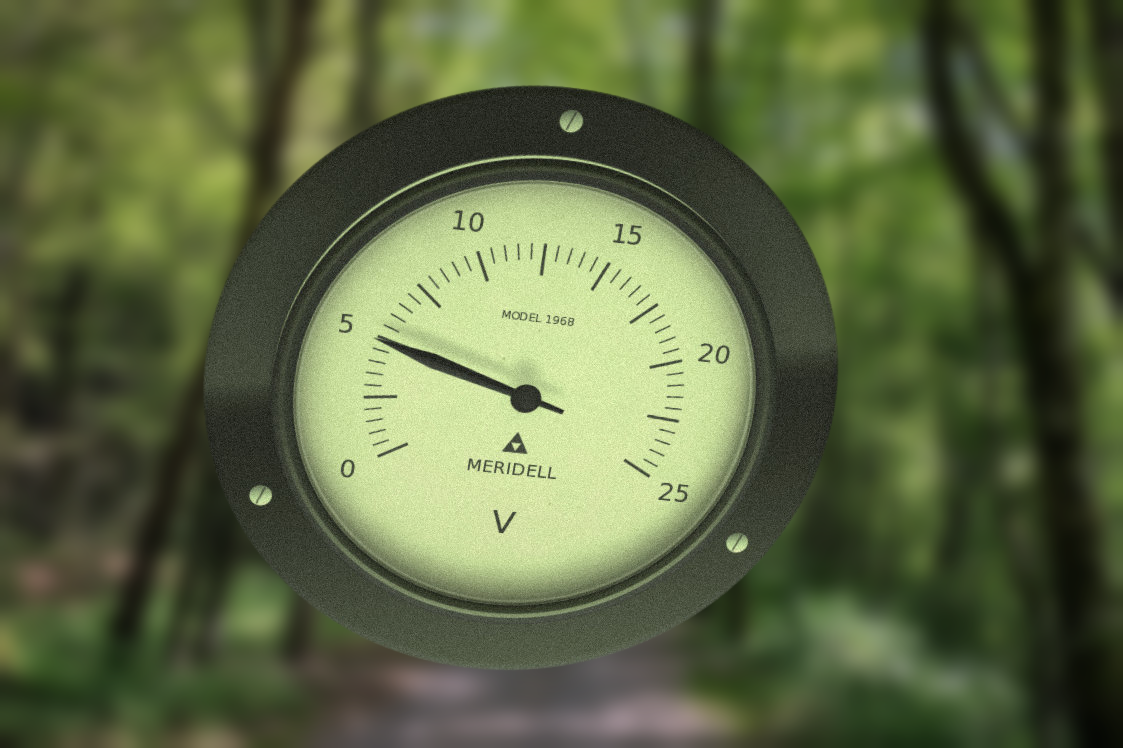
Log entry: 5 V
